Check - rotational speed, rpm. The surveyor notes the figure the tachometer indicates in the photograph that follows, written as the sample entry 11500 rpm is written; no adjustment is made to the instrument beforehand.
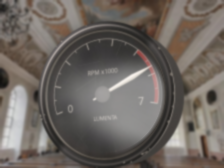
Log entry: 5750 rpm
